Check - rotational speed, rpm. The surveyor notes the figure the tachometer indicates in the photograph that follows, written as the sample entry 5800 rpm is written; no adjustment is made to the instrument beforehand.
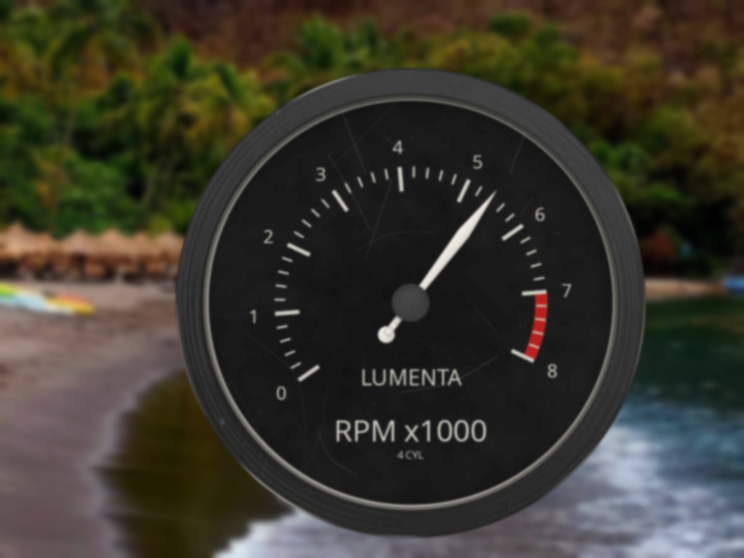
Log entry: 5400 rpm
